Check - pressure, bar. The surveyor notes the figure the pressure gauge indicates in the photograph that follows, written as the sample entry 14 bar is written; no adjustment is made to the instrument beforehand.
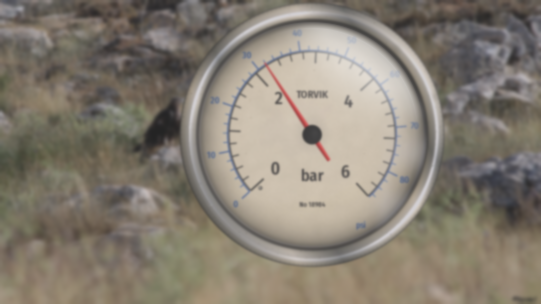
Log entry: 2.2 bar
